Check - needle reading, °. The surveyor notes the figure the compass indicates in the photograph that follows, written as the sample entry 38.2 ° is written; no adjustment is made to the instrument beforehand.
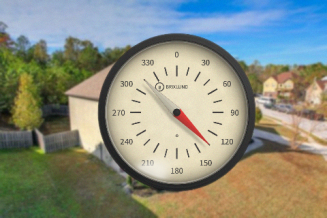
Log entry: 135 °
